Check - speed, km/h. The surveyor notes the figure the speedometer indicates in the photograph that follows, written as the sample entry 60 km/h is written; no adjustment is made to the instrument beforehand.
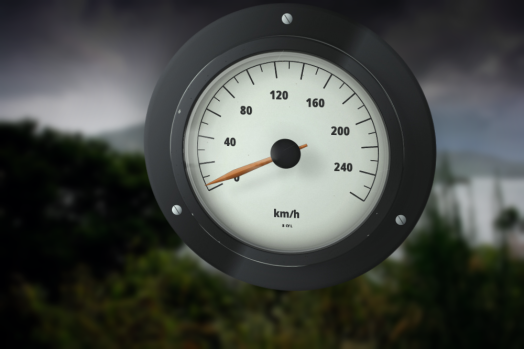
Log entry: 5 km/h
